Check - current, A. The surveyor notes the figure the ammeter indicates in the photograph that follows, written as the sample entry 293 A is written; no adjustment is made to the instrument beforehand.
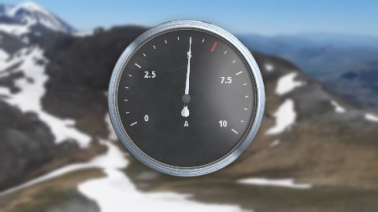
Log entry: 5 A
